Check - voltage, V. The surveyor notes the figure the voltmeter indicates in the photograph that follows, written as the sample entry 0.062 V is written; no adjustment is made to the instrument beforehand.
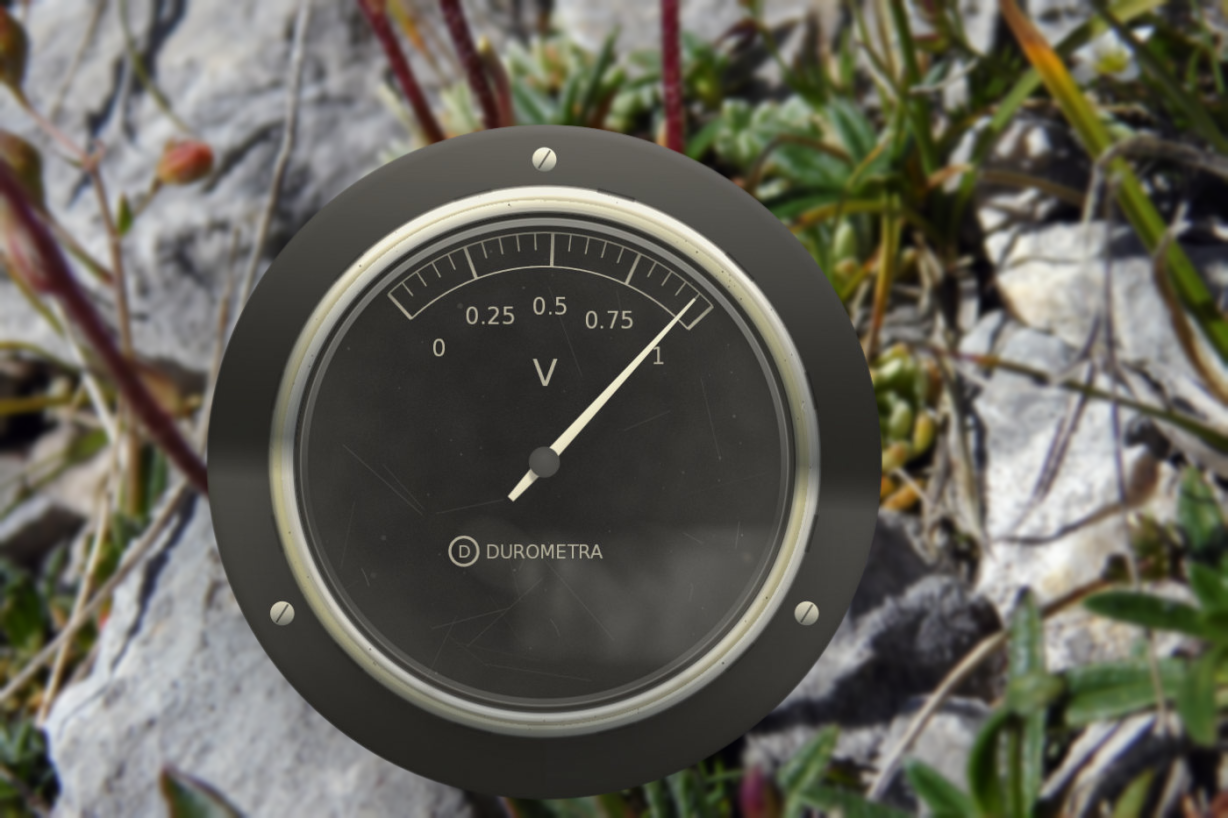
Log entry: 0.95 V
